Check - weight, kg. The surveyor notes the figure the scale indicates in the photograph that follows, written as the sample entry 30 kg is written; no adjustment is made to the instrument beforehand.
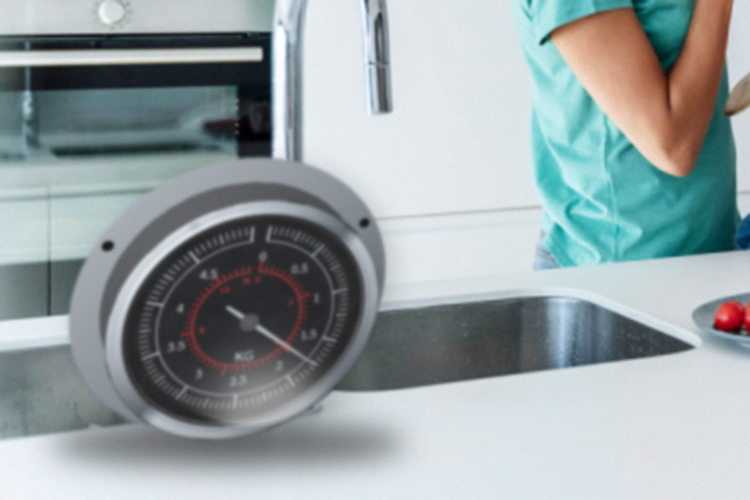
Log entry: 1.75 kg
